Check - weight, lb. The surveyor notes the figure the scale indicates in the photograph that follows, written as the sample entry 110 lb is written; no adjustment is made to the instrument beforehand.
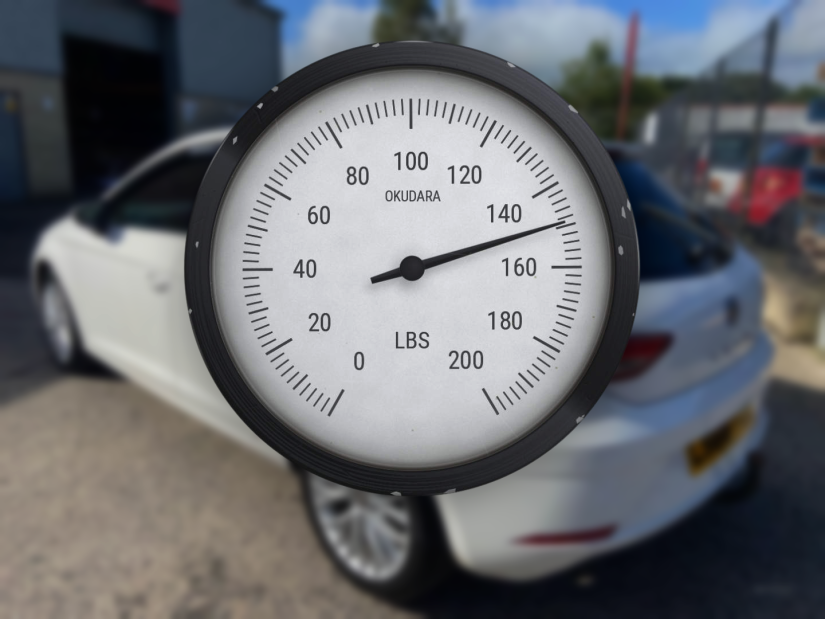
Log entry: 149 lb
